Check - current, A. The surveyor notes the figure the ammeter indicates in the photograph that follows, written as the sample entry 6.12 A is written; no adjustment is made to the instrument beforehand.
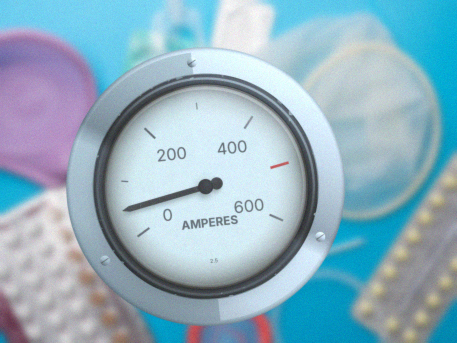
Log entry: 50 A
